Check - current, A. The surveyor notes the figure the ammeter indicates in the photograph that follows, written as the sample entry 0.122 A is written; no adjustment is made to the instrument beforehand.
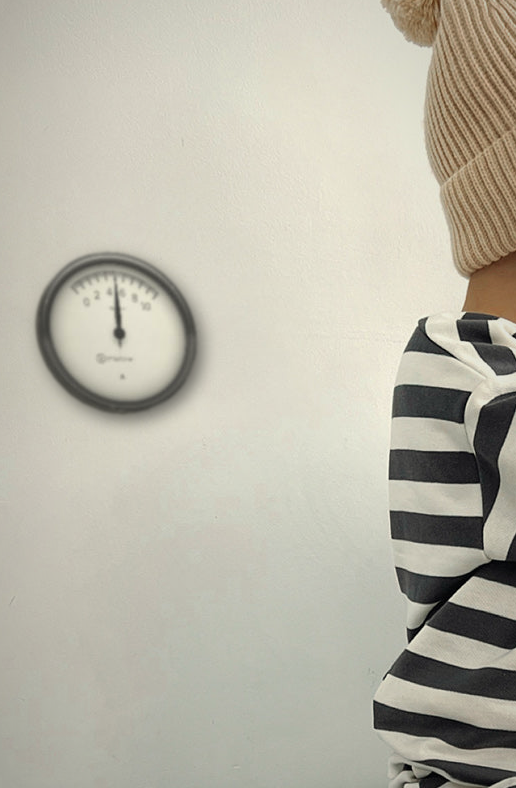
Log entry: 5 A
